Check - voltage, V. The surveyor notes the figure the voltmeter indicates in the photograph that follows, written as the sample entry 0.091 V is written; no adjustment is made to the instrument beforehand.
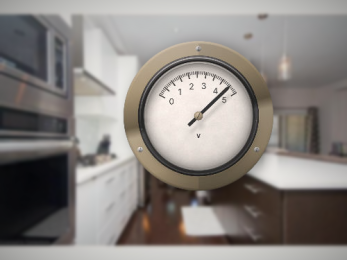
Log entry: 4.5 V
